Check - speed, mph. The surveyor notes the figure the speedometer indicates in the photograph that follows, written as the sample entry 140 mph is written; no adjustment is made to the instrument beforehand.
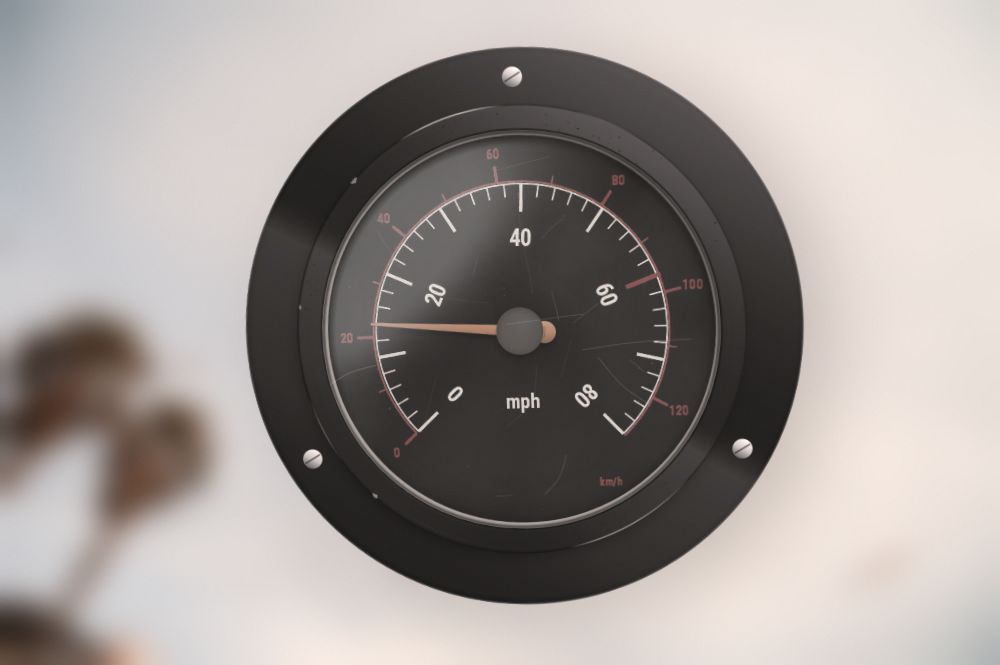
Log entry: 14 mph
